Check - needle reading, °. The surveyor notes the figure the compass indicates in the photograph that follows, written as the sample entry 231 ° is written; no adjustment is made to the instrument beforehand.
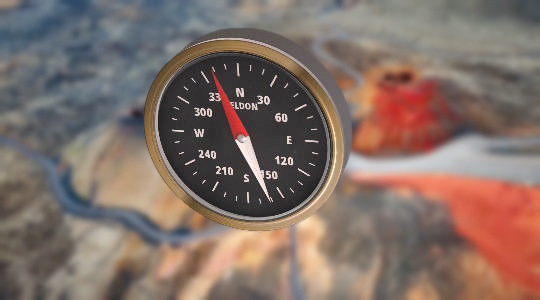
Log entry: 340 °
